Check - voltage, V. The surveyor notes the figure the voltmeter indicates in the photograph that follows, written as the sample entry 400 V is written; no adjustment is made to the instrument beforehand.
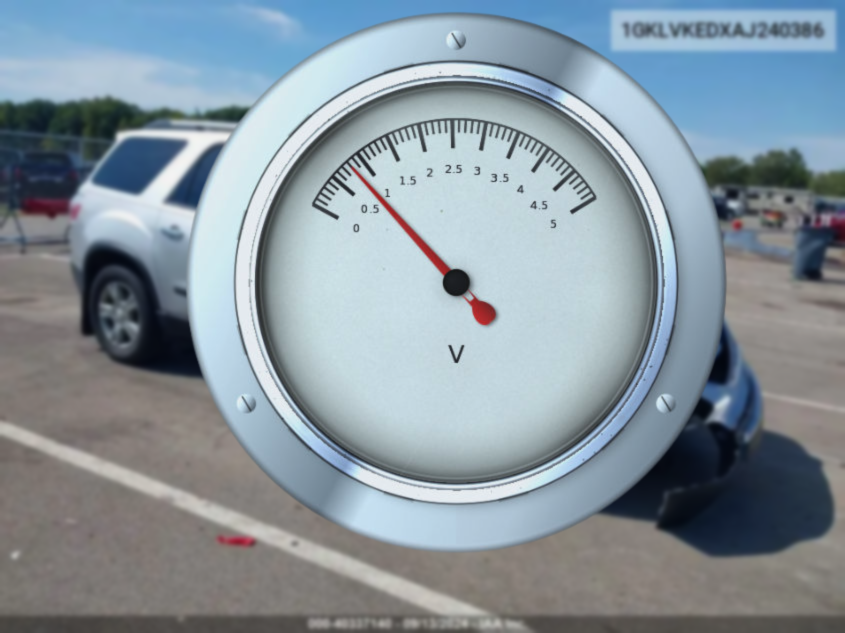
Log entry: 0.8 V
